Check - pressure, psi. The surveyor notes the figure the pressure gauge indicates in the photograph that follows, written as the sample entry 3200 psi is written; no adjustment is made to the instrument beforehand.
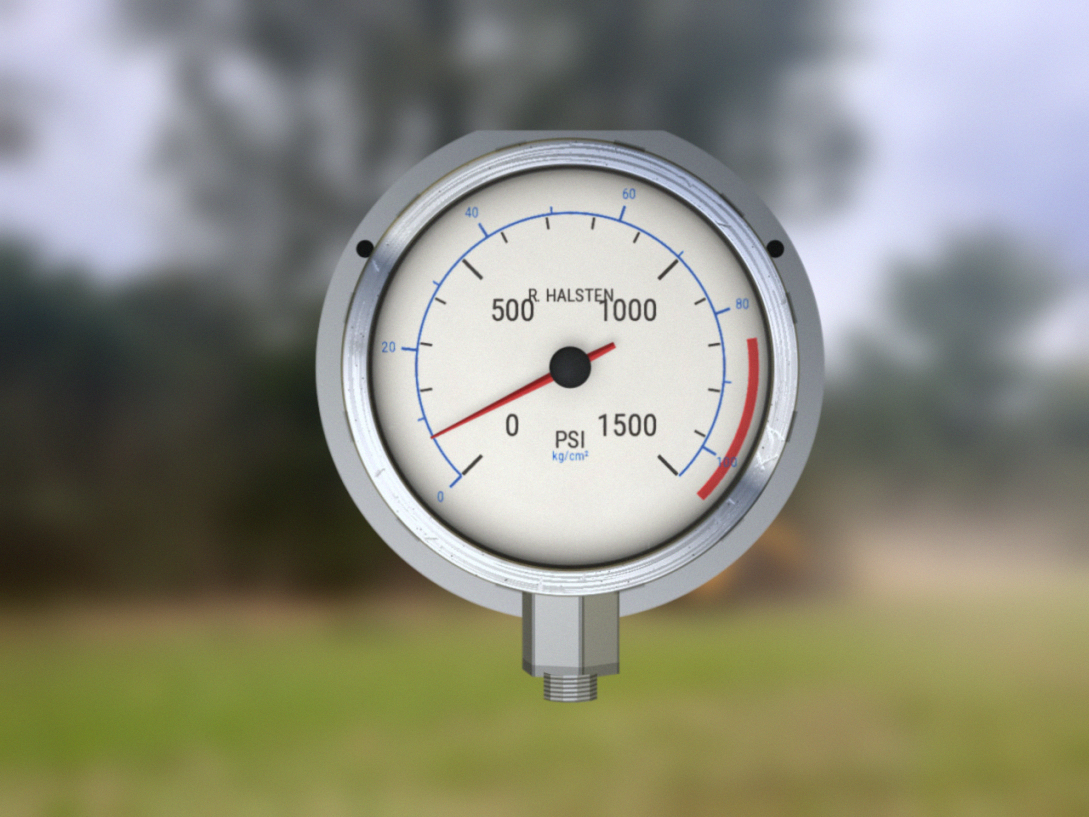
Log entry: 100 psi
